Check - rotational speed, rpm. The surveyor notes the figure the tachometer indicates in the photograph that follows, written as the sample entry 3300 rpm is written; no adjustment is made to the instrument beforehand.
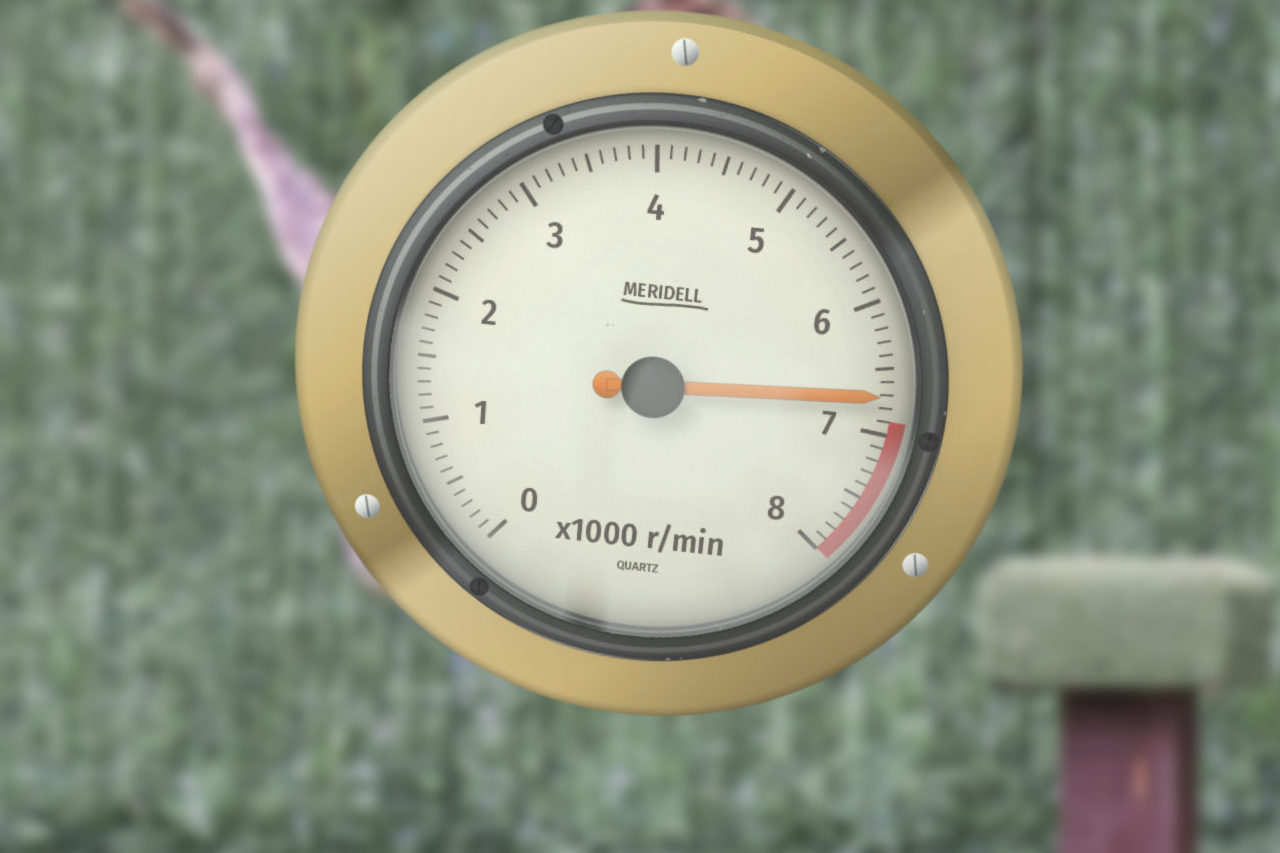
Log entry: 6700 rpm
